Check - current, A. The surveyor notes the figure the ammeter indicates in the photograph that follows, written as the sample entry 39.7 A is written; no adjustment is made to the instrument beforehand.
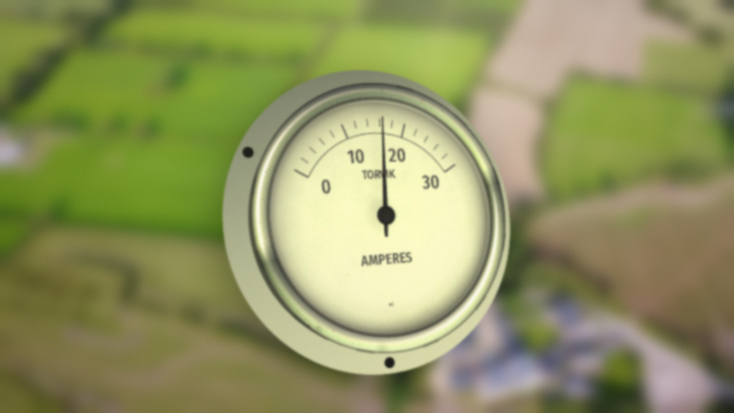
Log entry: 16 A
